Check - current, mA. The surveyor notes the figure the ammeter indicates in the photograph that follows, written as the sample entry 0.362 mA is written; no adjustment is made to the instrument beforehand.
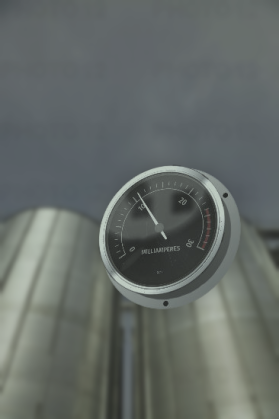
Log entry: 11 mA
